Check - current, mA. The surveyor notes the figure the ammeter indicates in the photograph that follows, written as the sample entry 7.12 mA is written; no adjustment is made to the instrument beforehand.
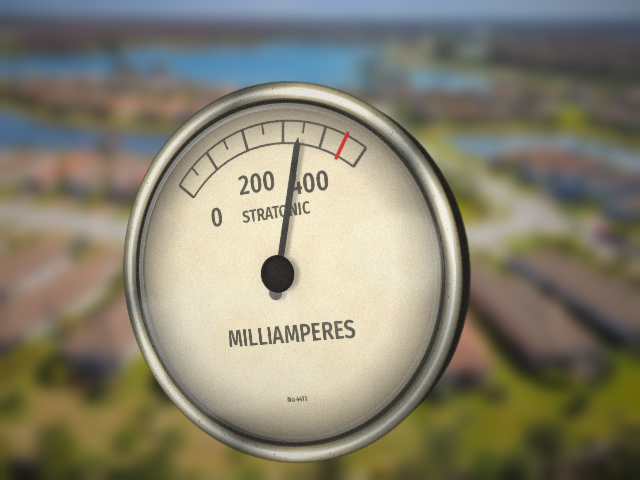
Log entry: 350 mA
